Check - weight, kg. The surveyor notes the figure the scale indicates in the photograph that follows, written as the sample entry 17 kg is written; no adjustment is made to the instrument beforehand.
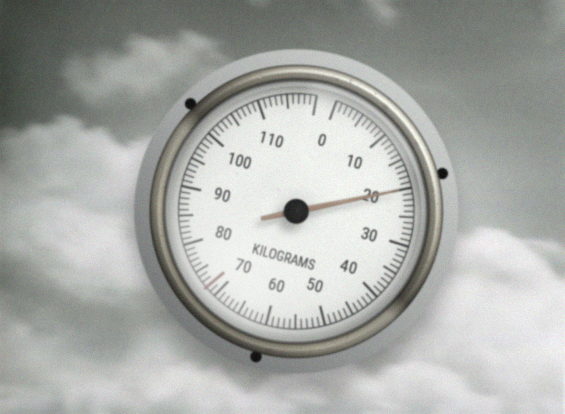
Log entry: 20 kg
